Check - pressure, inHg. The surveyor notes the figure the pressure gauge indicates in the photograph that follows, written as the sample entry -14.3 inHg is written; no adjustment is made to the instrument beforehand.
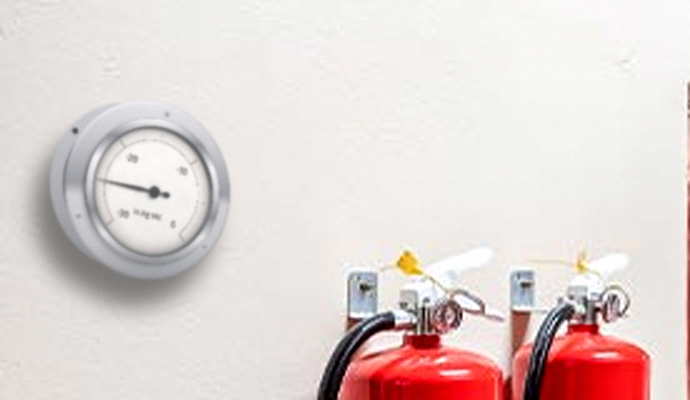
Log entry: -25 inHg
